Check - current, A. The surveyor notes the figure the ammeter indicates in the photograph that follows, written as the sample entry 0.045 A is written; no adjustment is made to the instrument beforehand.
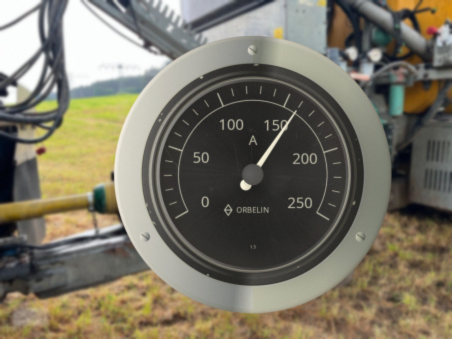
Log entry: 160 A
